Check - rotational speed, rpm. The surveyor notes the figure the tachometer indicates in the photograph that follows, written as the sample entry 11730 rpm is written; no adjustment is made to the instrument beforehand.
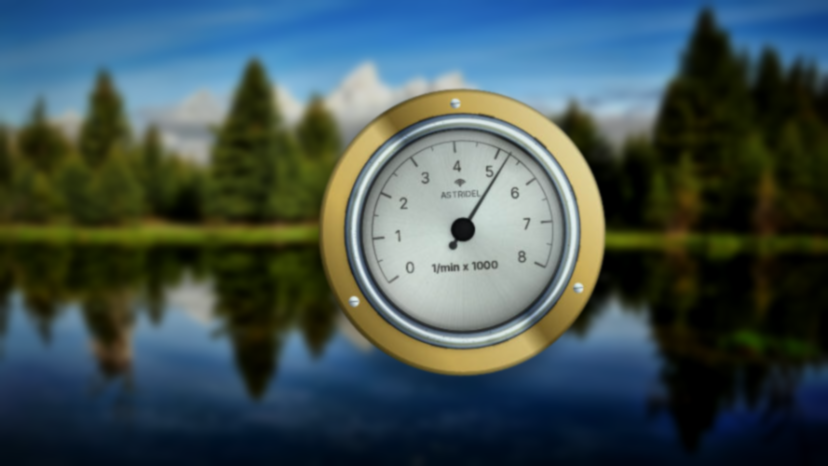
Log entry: 5250 rpm
